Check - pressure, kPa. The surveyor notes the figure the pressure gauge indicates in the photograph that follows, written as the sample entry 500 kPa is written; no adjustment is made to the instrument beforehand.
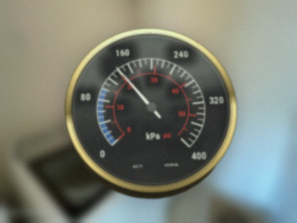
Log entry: 140 kPa
